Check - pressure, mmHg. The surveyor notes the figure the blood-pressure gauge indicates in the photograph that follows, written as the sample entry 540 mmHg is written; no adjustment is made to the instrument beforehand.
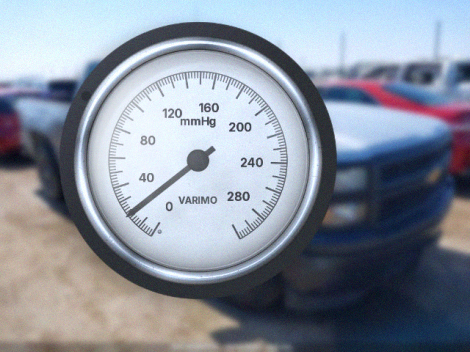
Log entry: 20 mmHg
